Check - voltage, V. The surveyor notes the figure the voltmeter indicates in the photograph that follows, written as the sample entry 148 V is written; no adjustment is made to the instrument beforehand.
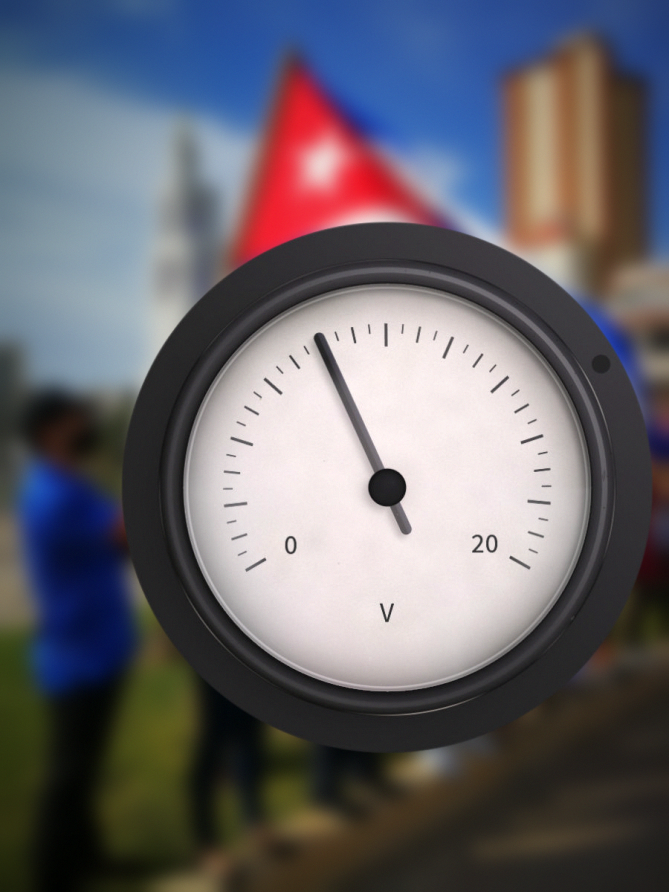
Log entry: 8 V
